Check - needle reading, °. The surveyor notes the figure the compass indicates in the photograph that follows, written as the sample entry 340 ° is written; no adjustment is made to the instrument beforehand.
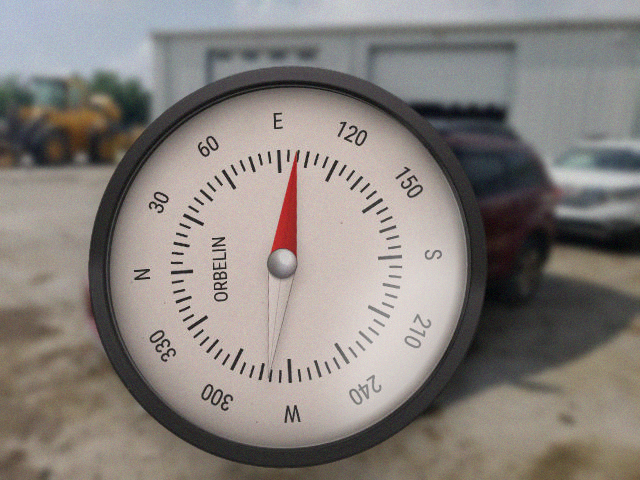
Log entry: 100 °
